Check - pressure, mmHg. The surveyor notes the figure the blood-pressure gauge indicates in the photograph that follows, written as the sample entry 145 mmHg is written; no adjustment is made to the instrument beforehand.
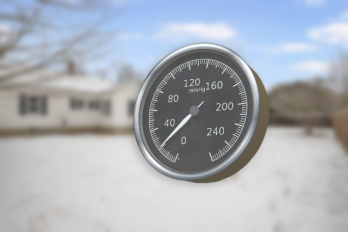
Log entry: 20 mmHg
